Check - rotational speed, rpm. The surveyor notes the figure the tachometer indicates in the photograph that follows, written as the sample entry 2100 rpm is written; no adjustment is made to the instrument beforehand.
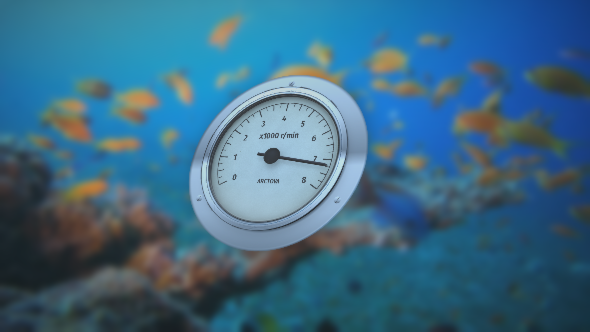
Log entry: 7250 rpm
